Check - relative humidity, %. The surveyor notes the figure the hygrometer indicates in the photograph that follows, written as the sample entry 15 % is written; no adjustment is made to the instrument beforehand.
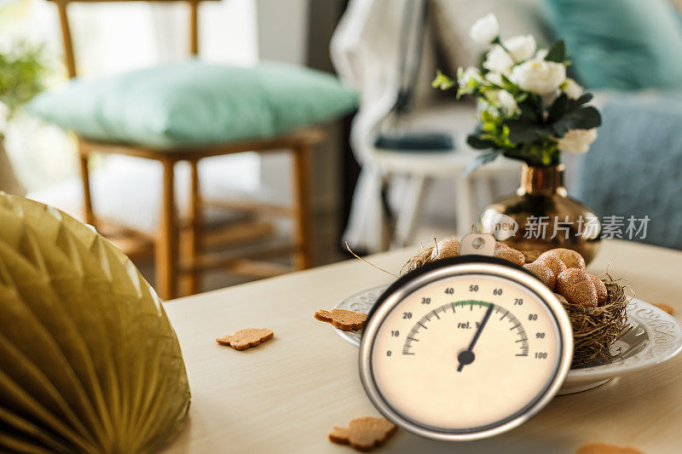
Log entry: 60 %
